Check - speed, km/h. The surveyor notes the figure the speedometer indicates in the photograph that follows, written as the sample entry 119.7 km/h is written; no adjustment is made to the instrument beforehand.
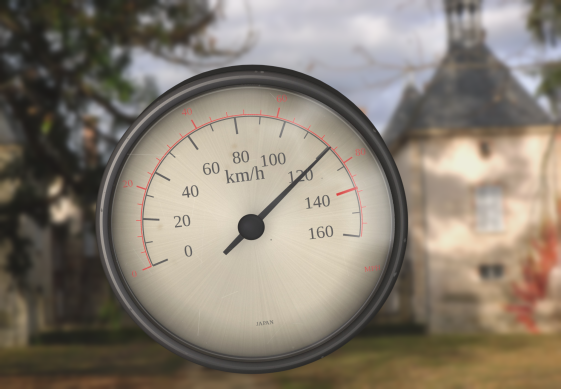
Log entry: 120 km/h
